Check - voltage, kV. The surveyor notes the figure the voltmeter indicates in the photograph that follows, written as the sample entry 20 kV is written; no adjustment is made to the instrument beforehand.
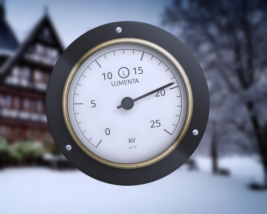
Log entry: 19.5 kV
